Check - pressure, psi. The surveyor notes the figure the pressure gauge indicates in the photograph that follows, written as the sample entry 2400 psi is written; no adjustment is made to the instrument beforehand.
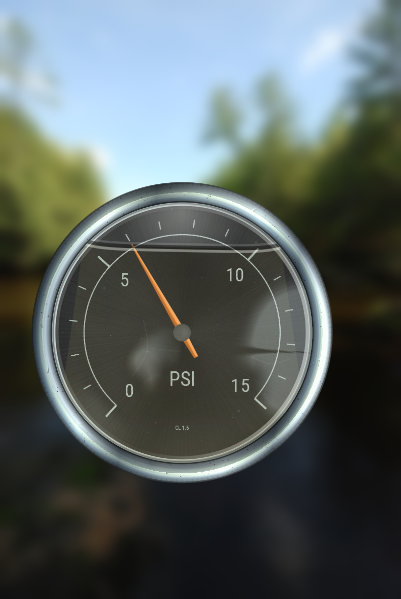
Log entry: 6 psi
